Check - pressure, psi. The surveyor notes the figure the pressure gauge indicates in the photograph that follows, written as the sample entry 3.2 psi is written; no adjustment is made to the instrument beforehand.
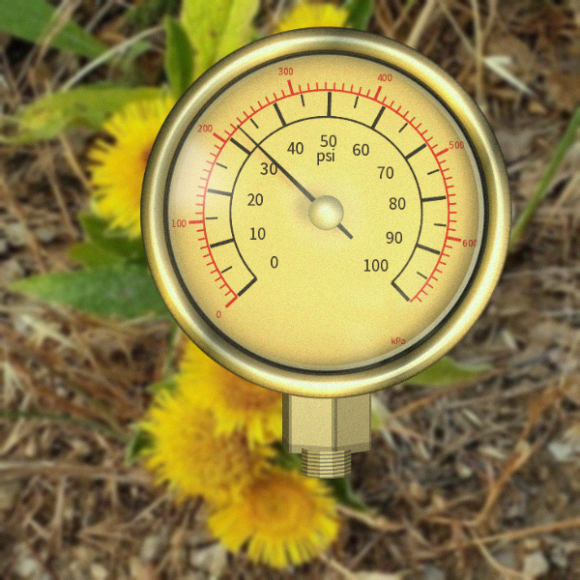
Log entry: 32.5 psi
